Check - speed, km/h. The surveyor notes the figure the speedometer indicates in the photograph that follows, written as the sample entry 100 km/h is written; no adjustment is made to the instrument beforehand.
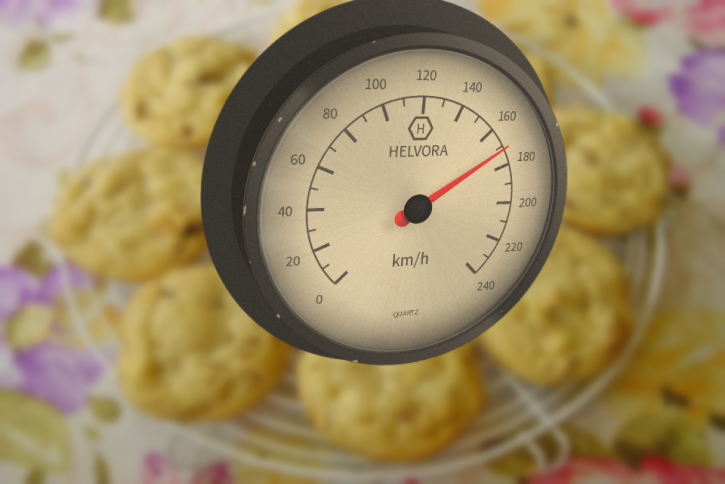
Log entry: 170 km/h
